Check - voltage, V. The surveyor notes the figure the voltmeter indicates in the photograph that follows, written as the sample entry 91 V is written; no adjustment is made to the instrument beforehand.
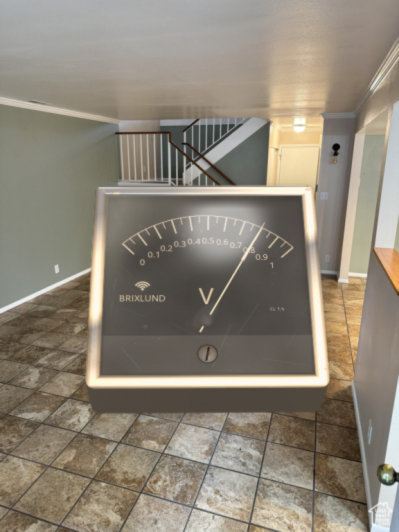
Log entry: 0.8 V
